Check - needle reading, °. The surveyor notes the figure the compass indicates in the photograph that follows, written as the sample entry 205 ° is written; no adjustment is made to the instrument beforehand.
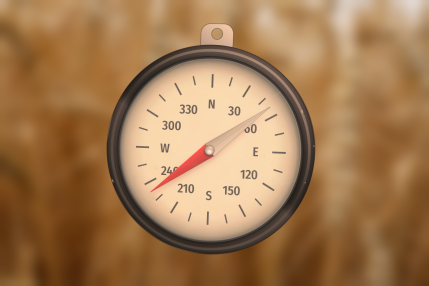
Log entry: 232.5 °
